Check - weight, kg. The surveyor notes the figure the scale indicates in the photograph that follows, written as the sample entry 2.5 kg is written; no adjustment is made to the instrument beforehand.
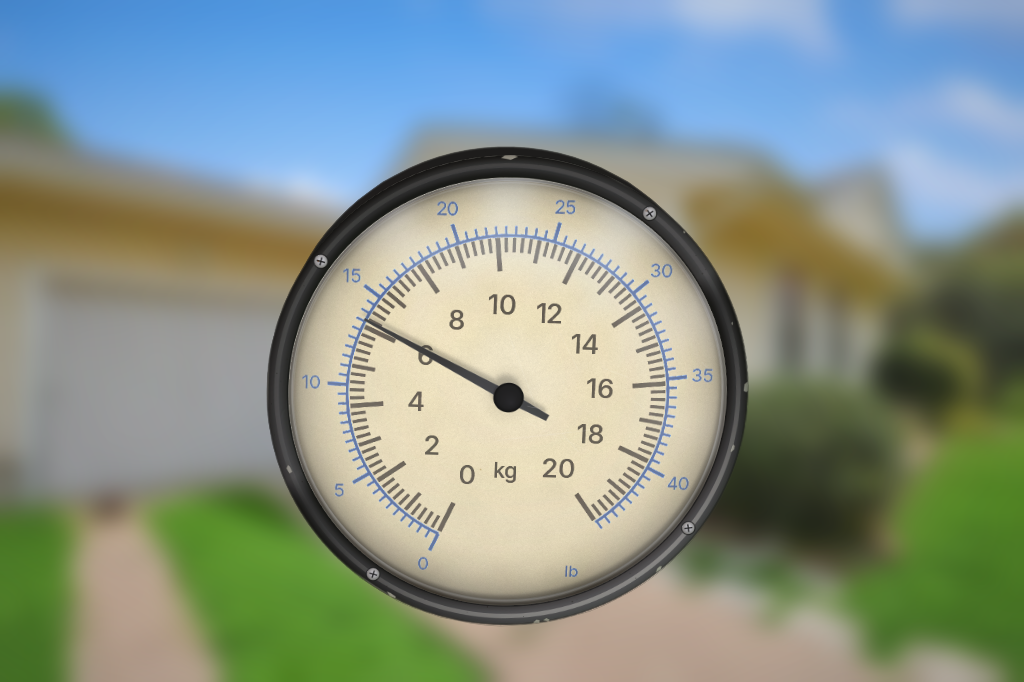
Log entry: 6.2 kg
